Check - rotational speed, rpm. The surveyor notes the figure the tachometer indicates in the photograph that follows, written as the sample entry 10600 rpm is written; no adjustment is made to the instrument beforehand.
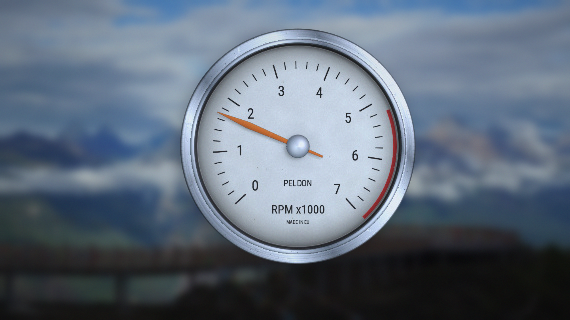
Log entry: 1700 rpm
